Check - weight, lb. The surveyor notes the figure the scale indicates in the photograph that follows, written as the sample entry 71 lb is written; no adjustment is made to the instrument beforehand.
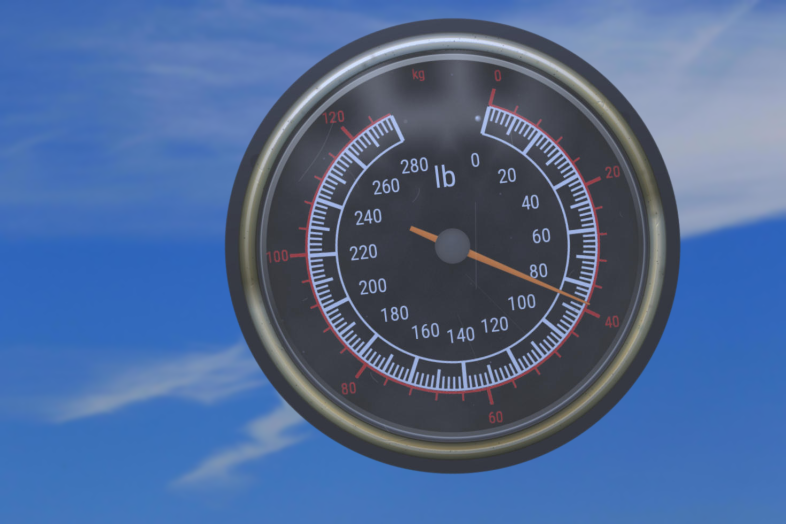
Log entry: 86 lb
